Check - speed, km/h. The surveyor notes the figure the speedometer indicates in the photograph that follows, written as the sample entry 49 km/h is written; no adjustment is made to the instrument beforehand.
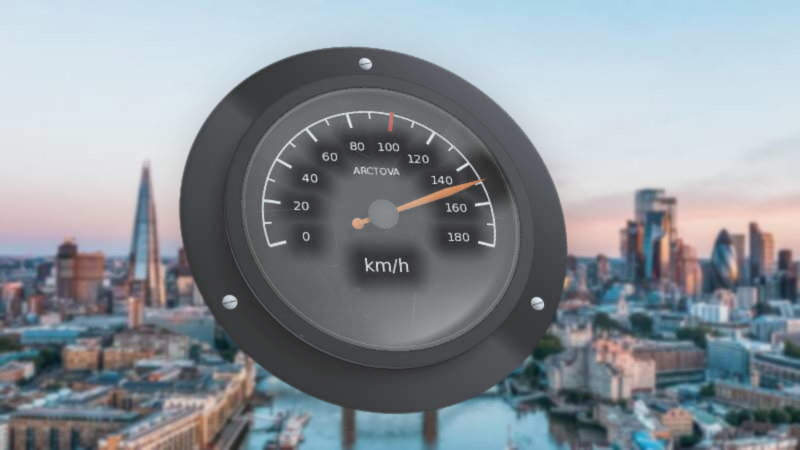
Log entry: 150 km/h
